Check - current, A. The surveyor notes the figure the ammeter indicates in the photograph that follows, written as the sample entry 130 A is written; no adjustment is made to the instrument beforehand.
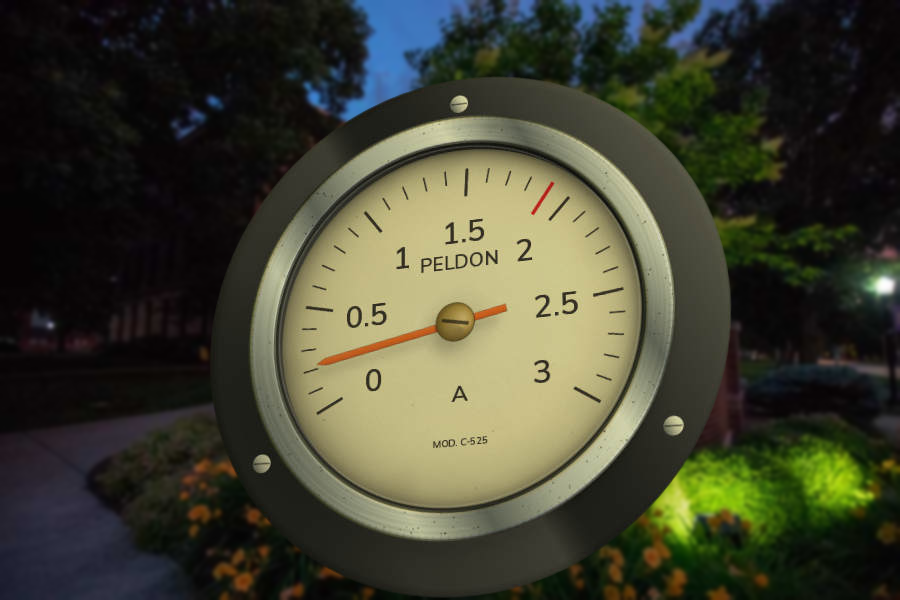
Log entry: 0.2 A
